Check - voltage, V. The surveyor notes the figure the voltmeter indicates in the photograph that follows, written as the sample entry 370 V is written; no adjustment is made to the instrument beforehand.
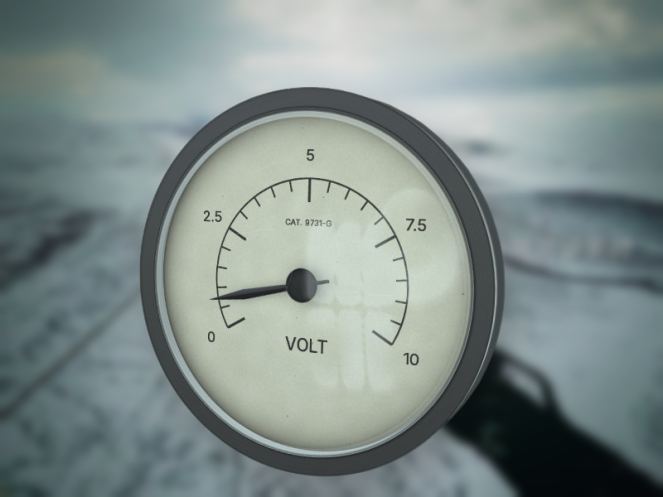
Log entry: 0.75 V
